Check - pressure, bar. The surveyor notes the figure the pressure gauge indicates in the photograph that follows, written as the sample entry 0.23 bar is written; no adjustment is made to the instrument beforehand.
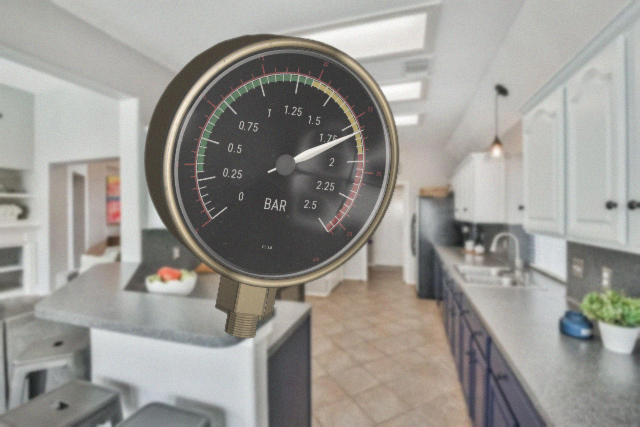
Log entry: 1.8 bar
